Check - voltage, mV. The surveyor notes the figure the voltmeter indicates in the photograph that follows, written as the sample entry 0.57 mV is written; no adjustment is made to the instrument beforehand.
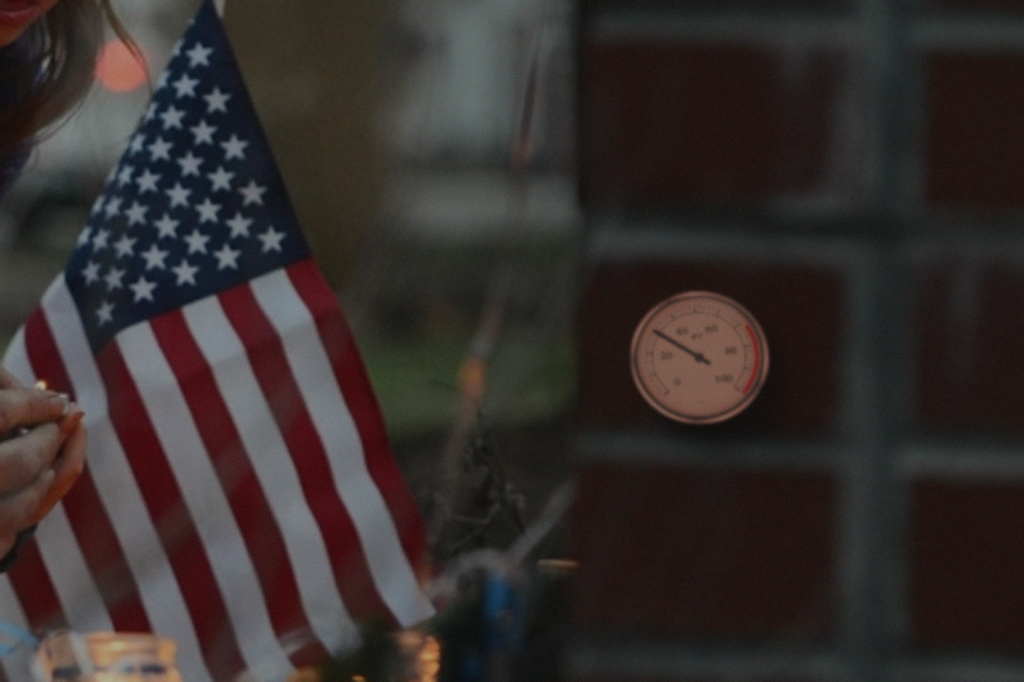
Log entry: 30 mV
